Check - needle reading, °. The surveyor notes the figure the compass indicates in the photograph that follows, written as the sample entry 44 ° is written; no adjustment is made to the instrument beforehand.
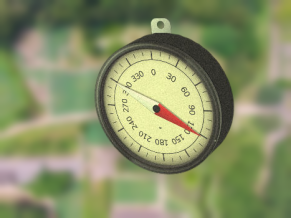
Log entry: 120 °
